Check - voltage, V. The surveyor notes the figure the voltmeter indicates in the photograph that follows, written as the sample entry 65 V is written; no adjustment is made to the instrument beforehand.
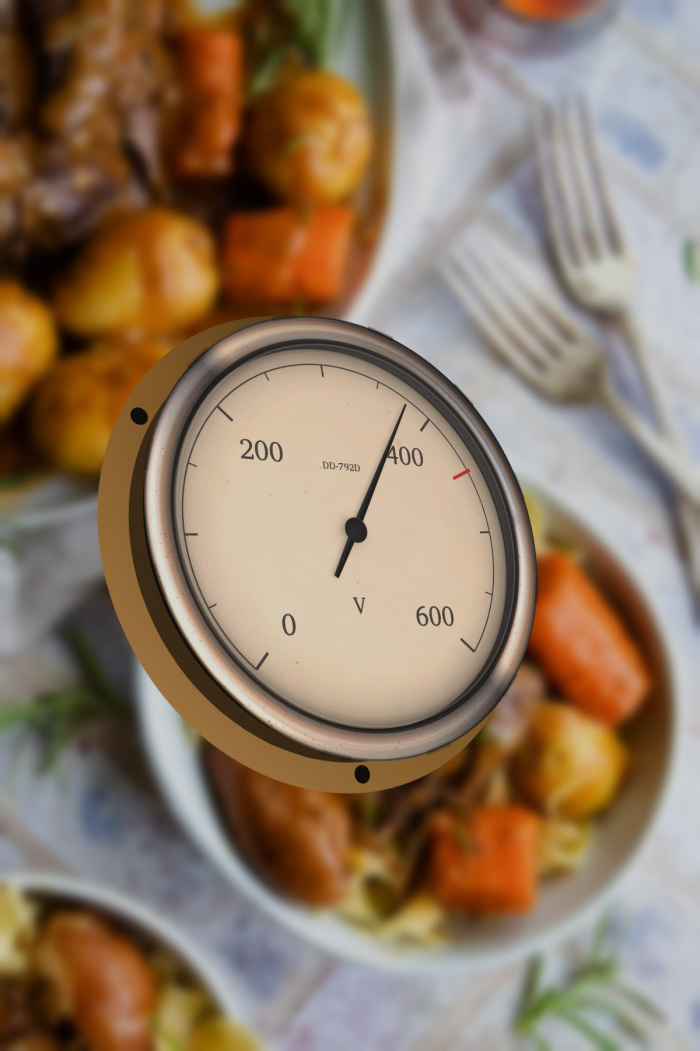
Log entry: 375 V
